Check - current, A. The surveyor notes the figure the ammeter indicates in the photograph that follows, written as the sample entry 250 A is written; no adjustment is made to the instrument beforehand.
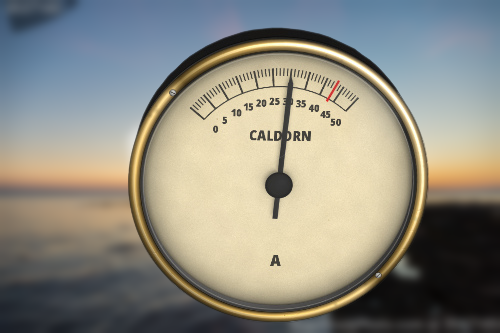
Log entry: 30 A
